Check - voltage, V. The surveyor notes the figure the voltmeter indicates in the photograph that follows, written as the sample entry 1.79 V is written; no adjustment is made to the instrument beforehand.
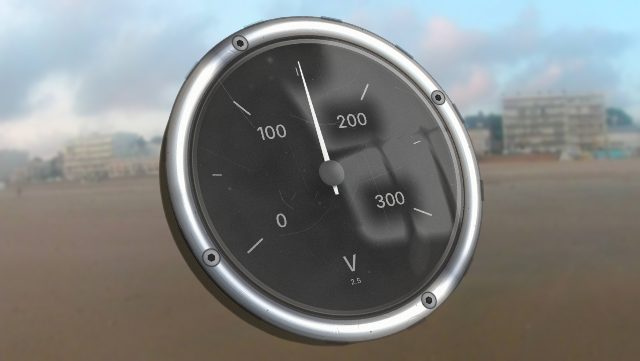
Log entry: 150 V
